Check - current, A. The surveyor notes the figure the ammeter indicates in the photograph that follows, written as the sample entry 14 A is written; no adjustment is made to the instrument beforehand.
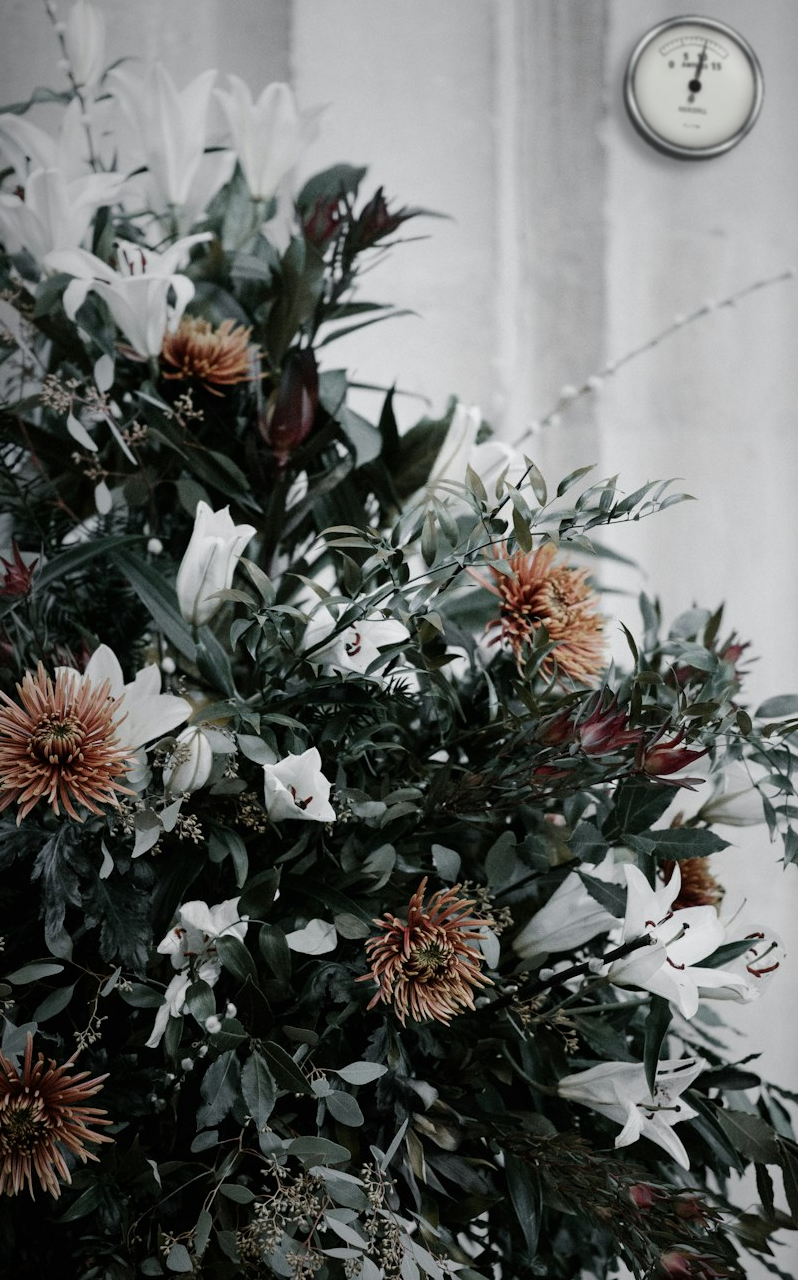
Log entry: 10 A
